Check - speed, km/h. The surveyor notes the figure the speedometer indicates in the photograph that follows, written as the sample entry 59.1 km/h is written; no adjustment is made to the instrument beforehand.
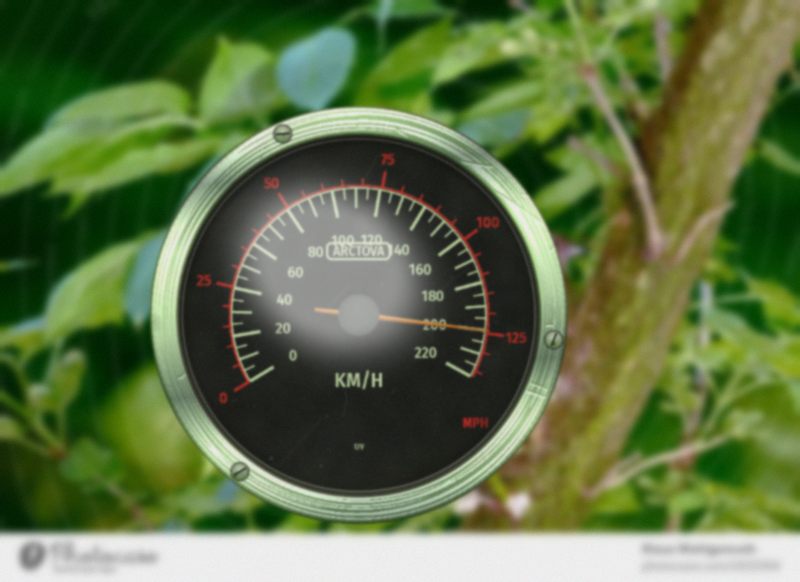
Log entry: 200 km/h
